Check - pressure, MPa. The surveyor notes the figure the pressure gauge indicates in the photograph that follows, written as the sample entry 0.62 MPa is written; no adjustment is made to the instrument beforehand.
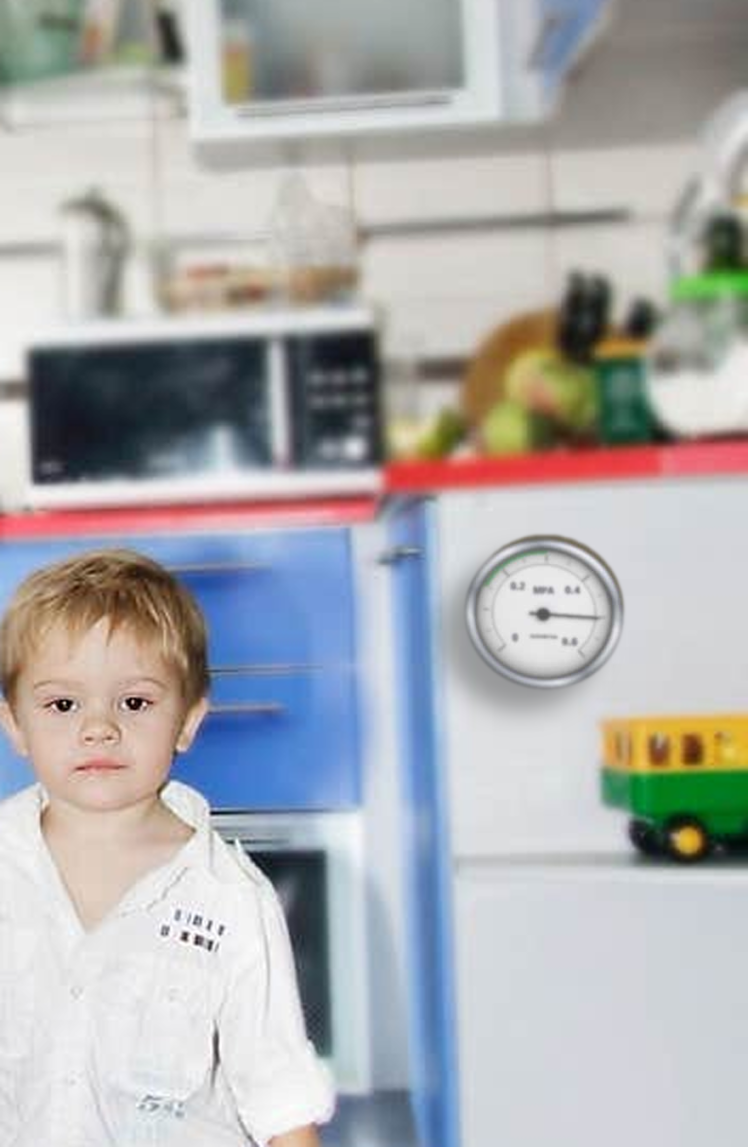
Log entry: 0.5 MPa
